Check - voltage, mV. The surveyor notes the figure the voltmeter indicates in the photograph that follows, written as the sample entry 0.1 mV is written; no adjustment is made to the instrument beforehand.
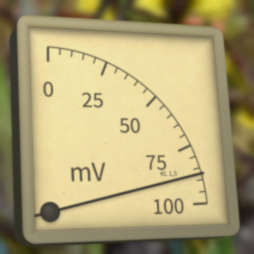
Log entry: 87.5 mV
